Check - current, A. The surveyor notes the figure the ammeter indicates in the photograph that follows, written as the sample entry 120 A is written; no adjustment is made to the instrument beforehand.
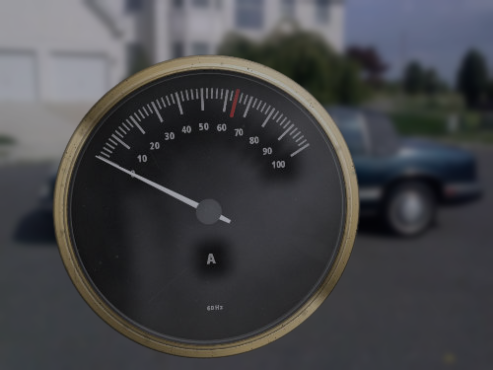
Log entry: 0 A
